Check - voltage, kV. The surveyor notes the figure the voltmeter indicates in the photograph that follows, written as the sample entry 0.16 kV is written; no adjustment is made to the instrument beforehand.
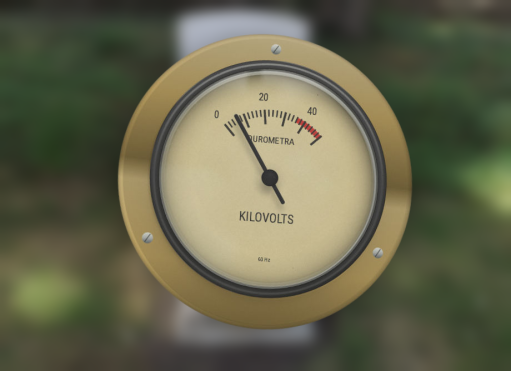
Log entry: 6 kV
